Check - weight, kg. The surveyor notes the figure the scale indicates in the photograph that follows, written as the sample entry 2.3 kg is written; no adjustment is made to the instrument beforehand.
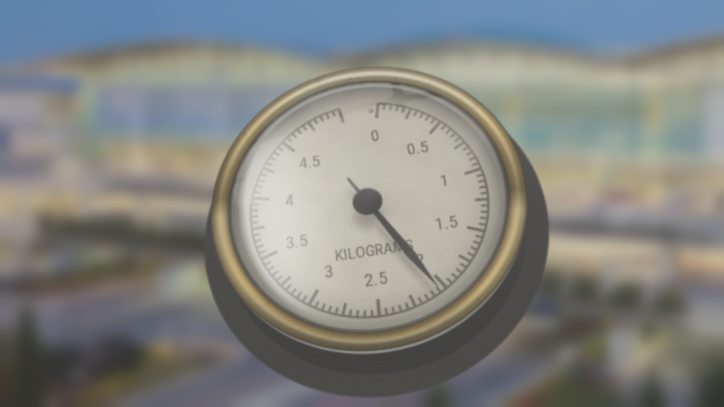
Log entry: 2.05 kg
